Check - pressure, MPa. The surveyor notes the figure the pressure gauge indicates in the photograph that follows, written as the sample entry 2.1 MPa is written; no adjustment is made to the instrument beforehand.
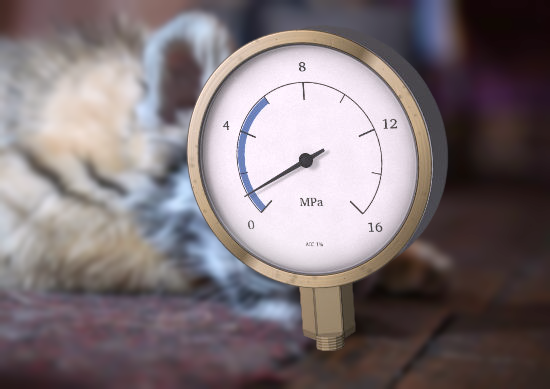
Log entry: 1 MPa
